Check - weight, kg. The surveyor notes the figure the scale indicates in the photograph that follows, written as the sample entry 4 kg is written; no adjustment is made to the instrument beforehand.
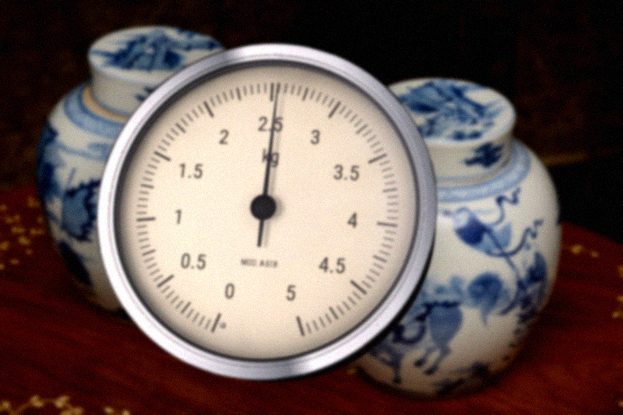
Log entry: 2.55 kg
